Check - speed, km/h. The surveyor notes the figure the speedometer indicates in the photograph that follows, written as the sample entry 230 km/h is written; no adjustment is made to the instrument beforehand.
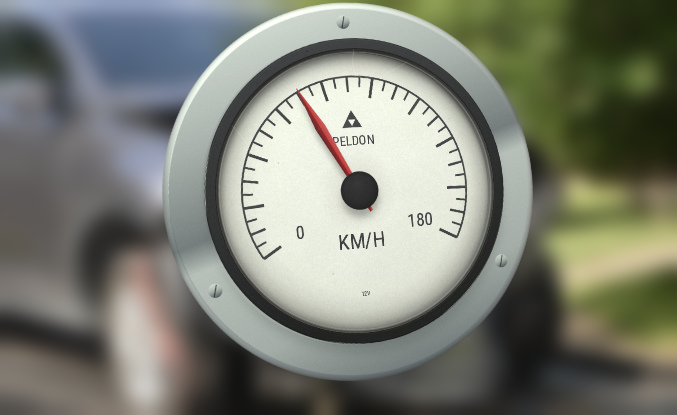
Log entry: 70 km/h
